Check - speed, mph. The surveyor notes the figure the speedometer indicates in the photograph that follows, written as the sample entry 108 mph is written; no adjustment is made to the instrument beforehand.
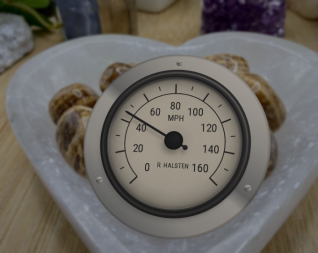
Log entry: 45 mph
